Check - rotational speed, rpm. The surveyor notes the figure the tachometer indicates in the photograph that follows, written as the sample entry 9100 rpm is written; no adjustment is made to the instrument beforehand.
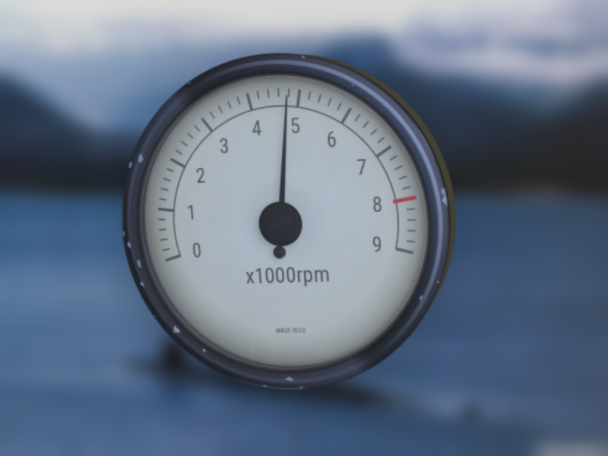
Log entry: 4800 rpm
